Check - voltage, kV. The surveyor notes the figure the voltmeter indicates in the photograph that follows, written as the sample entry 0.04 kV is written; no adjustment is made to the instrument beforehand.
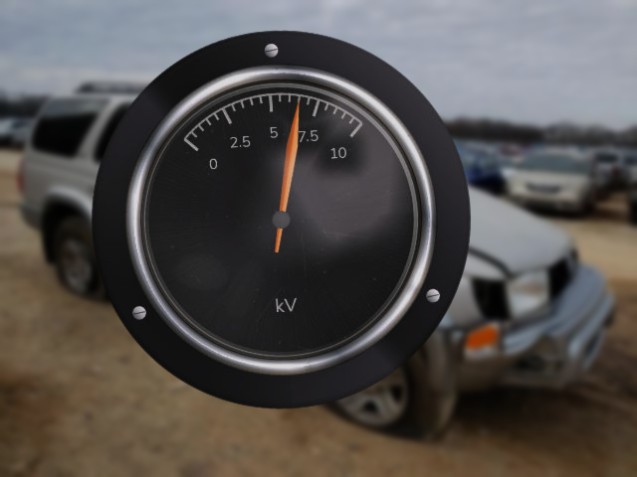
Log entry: 6.5 kV
